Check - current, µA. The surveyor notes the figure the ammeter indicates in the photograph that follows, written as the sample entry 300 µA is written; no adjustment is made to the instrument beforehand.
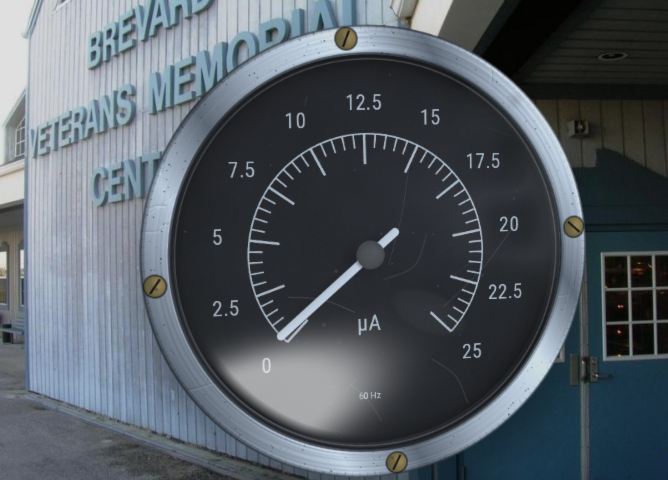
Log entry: 0.5 µA
